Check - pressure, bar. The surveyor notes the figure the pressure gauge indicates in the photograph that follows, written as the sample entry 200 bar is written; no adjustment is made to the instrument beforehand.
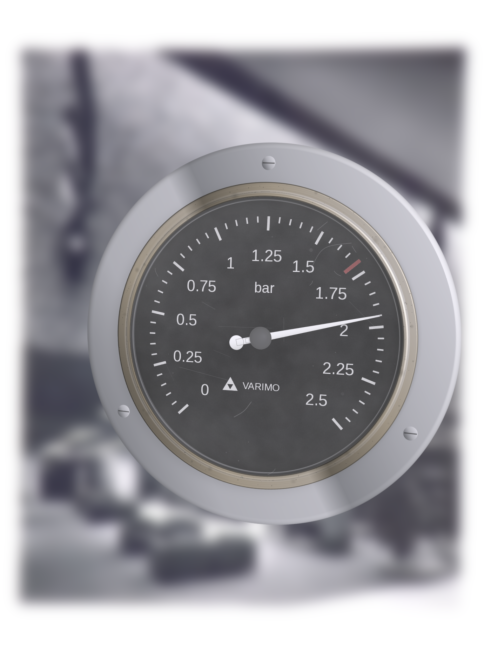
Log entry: 1.95 bar
